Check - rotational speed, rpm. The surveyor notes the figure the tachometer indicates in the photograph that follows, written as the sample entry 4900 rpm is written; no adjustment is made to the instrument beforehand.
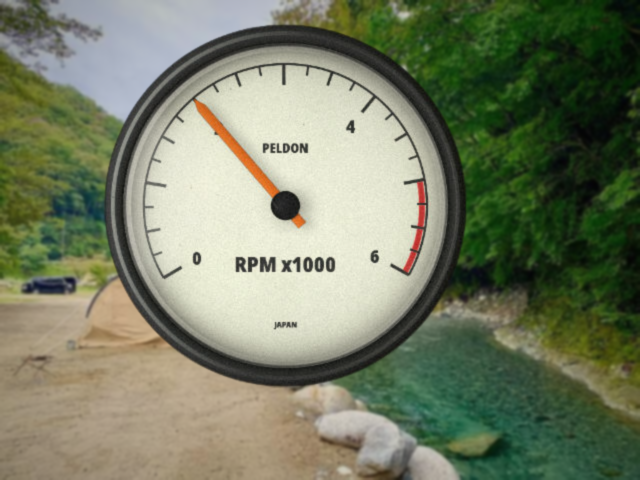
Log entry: 2000 rpm
